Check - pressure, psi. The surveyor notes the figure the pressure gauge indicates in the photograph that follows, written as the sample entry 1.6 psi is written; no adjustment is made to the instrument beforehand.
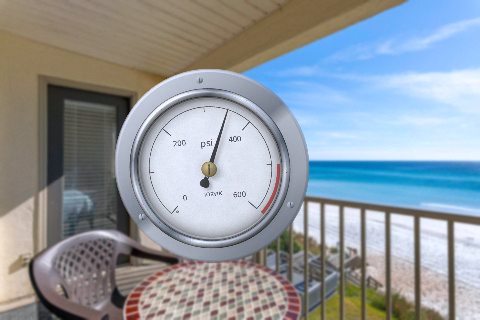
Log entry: 350 psi
